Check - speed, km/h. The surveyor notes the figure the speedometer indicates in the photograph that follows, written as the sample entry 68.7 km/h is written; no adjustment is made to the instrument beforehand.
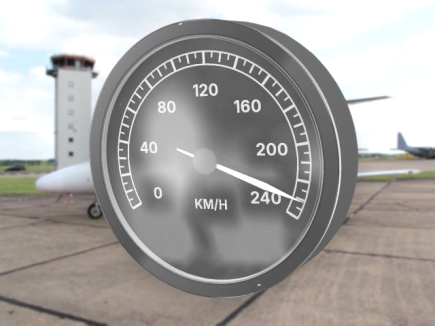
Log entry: 230 km/h
